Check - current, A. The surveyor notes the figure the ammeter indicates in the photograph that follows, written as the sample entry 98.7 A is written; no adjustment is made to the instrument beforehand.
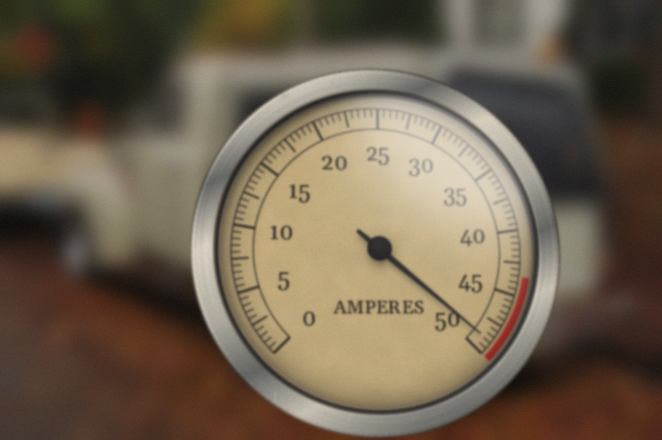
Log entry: 49 A
